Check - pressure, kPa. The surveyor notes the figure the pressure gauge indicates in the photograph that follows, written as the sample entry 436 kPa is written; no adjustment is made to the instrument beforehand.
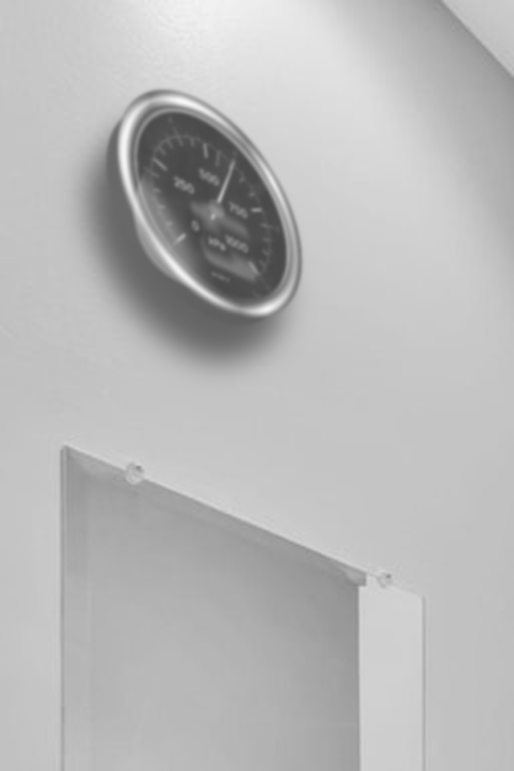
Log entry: 600 kPa
